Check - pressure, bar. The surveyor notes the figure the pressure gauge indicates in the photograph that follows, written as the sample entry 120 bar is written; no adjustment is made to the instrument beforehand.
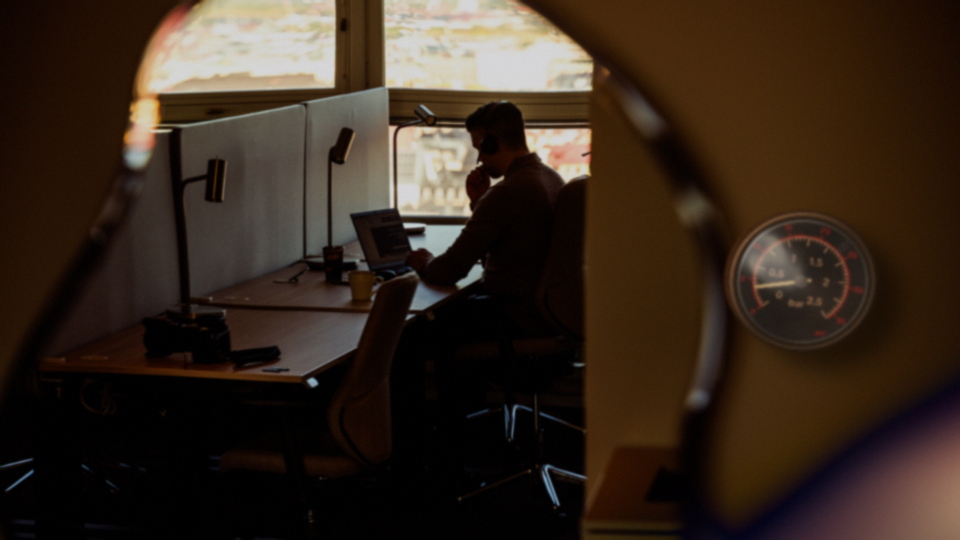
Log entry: 0.25 bar
